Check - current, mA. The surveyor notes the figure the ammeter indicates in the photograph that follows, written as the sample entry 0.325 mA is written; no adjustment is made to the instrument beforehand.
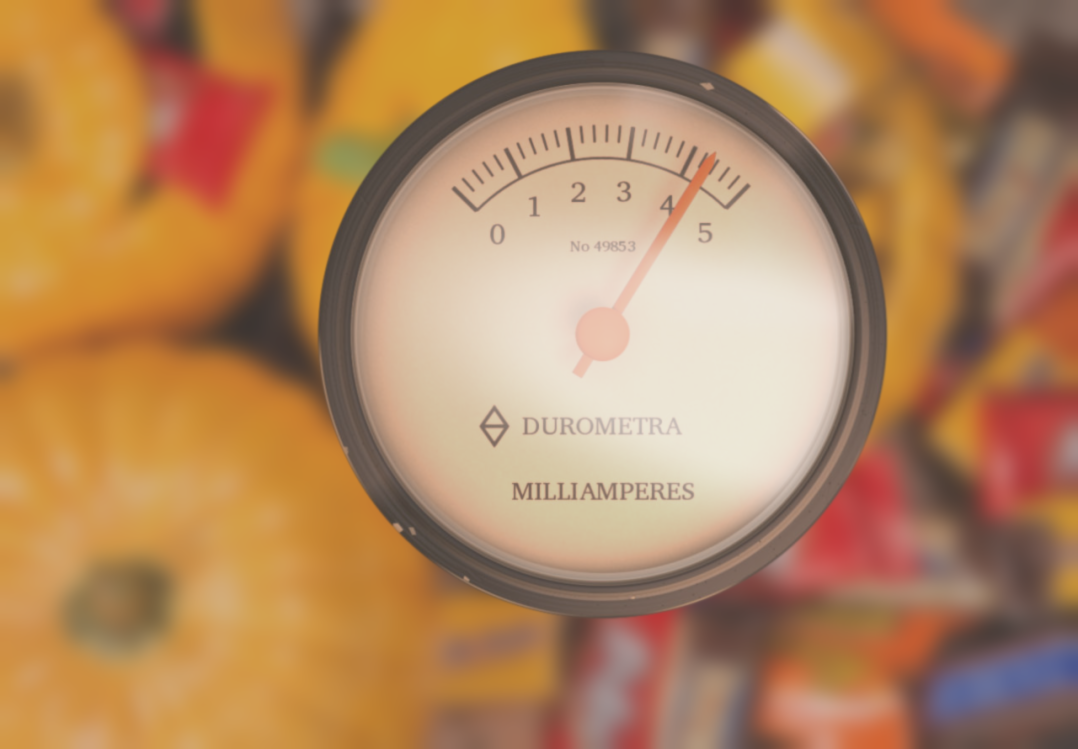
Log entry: 4.3 mA
